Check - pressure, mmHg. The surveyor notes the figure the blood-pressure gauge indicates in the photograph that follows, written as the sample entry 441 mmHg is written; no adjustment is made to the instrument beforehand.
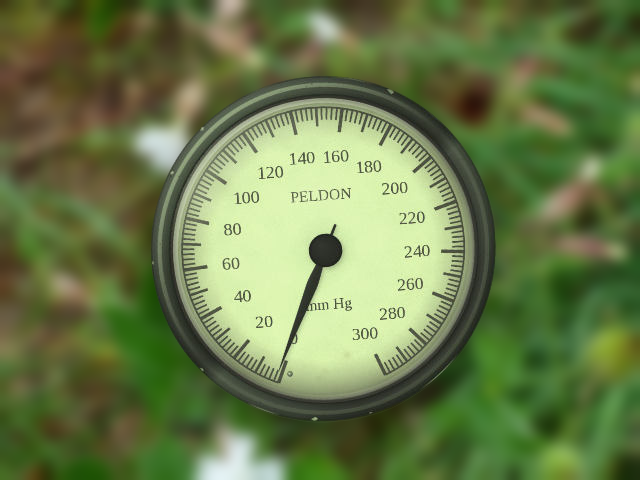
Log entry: 2 mmHg
